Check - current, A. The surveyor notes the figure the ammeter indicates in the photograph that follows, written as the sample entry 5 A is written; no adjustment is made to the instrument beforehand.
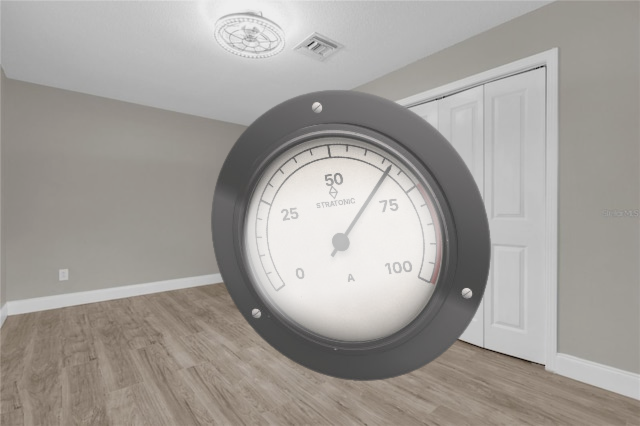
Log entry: 67.5 A
